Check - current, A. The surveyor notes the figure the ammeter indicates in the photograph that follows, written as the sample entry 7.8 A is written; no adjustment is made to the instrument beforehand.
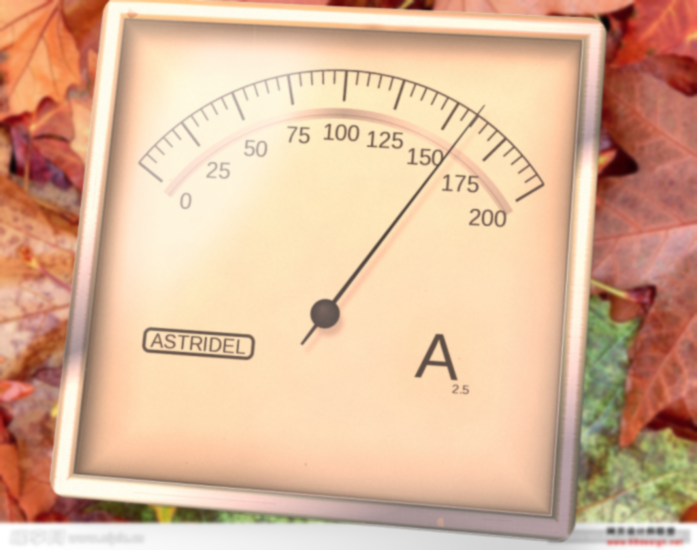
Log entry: 160 A
